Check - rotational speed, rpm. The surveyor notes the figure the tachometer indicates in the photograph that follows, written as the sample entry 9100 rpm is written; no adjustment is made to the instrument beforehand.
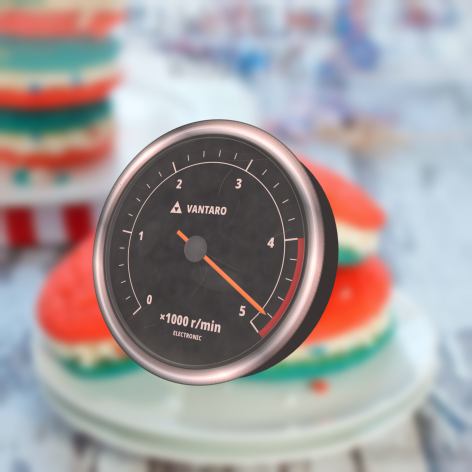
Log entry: 4800 rpm
